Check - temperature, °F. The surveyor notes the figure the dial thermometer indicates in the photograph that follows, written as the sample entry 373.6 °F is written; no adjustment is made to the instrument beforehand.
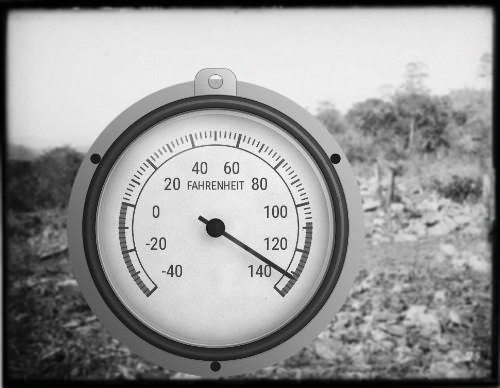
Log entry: 132 °F
